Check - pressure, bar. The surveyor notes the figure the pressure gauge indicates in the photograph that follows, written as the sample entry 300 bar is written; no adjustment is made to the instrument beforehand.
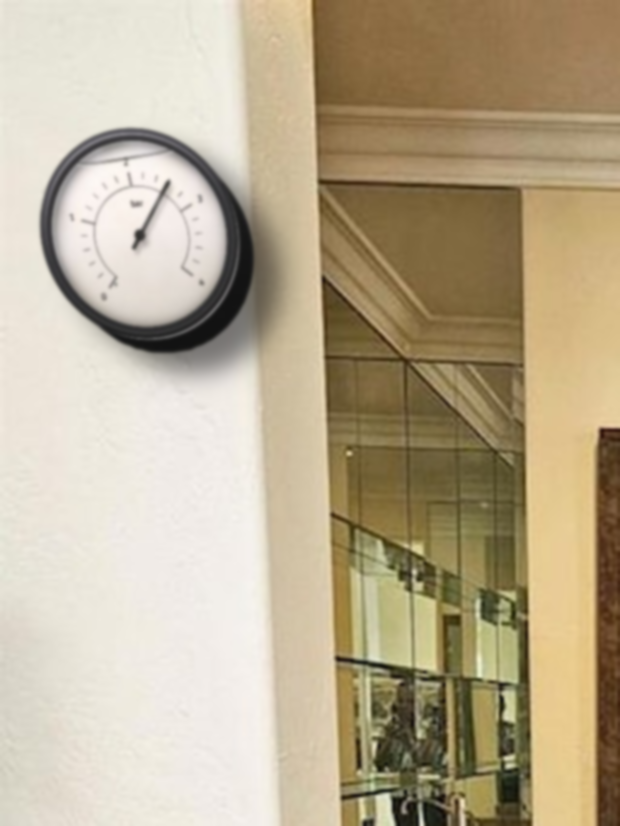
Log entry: 2.6 bar
